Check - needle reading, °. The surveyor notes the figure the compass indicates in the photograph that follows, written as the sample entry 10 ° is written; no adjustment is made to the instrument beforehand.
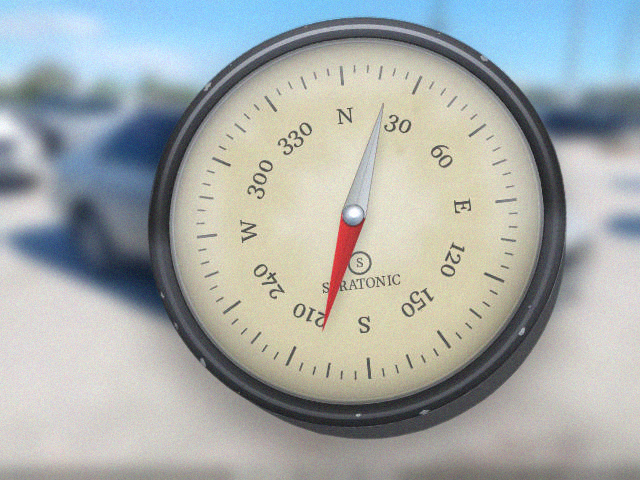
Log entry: 200 °
